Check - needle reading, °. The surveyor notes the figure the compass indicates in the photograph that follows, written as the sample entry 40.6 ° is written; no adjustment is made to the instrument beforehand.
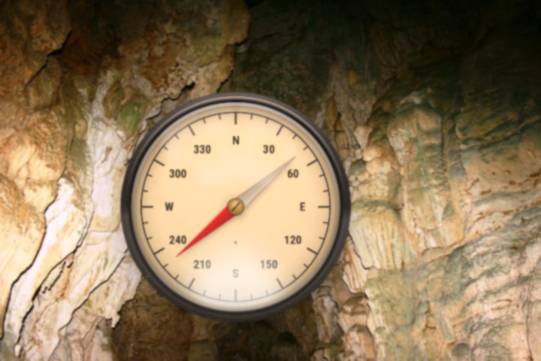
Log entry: 230 °
